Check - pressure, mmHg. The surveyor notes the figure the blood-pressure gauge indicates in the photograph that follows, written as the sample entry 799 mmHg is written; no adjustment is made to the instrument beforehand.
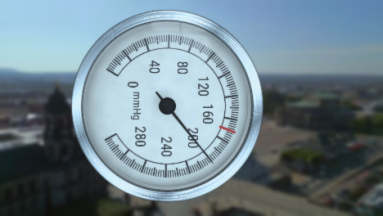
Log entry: 200 mmHg
